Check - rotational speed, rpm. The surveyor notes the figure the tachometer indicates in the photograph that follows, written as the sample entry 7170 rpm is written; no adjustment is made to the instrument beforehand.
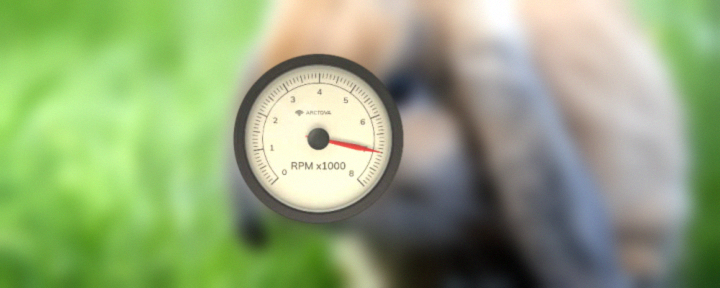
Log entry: 7000 rpm
